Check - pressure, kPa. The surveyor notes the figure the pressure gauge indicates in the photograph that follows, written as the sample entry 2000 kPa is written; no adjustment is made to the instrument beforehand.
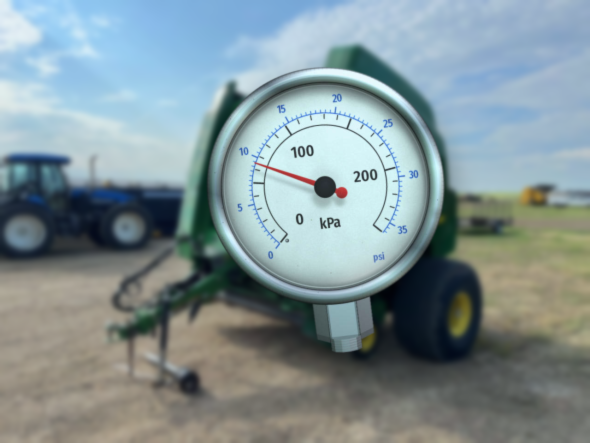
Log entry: 65 kPa
